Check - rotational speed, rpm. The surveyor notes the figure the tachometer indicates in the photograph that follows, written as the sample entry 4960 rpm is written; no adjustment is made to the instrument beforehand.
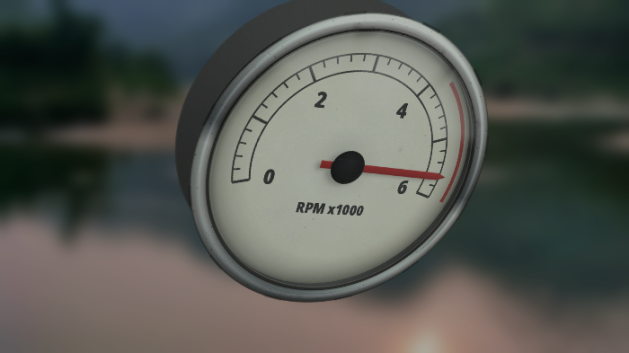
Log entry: 5600 rpm
